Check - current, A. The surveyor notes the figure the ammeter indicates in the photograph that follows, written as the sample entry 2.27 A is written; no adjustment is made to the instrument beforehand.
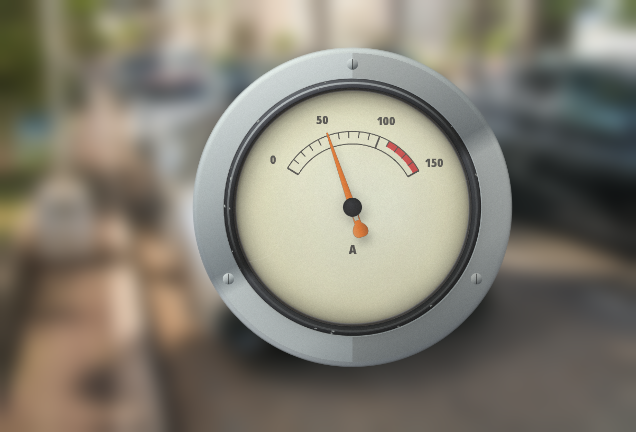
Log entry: 50 A
